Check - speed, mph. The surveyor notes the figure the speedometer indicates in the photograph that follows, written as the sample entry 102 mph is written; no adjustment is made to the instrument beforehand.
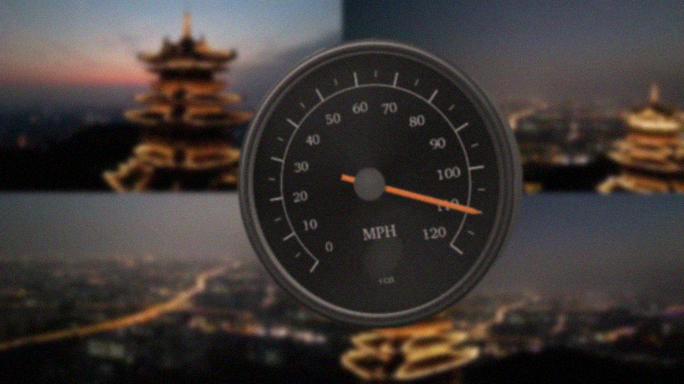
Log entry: 110 mph
